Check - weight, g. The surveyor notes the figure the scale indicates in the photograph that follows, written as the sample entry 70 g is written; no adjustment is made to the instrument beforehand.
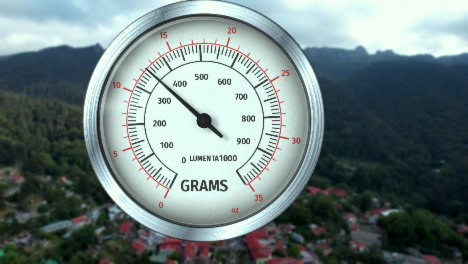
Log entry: 350 g
